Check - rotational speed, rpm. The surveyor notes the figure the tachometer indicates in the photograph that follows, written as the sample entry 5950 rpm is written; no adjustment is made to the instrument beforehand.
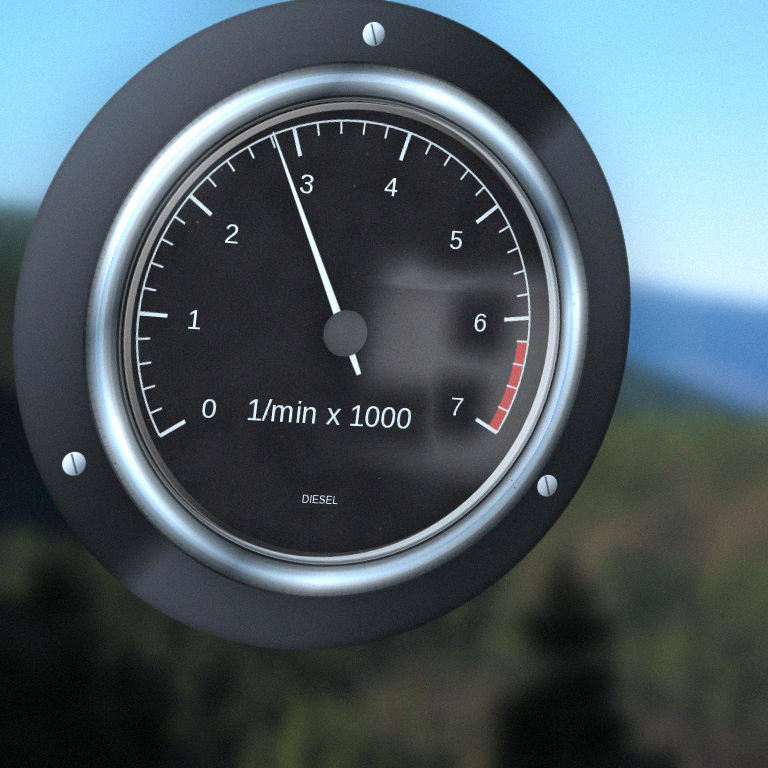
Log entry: 2800 rpm
